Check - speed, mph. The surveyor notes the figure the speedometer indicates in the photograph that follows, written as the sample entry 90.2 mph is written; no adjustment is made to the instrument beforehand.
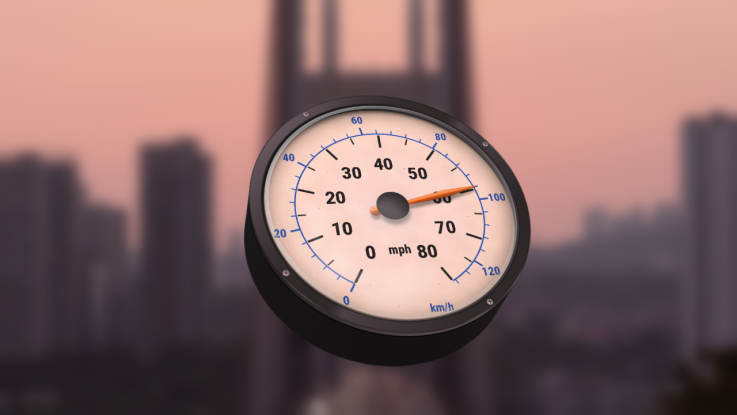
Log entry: 60 mph
